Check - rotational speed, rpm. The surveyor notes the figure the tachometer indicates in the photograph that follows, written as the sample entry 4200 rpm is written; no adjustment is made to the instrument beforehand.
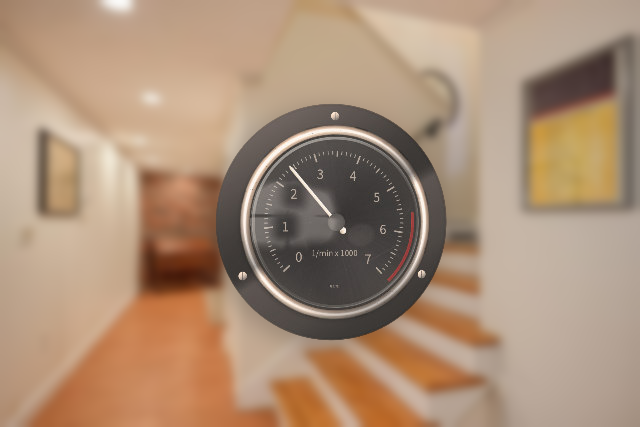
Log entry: 2400 rpm
